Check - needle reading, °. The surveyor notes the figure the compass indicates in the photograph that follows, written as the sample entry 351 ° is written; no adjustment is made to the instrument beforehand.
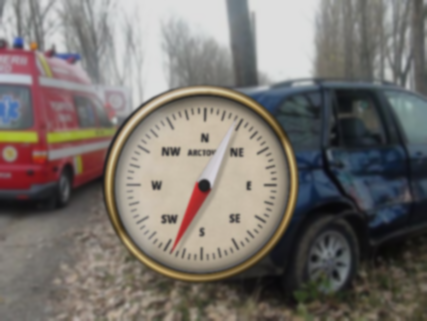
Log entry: 205 °
